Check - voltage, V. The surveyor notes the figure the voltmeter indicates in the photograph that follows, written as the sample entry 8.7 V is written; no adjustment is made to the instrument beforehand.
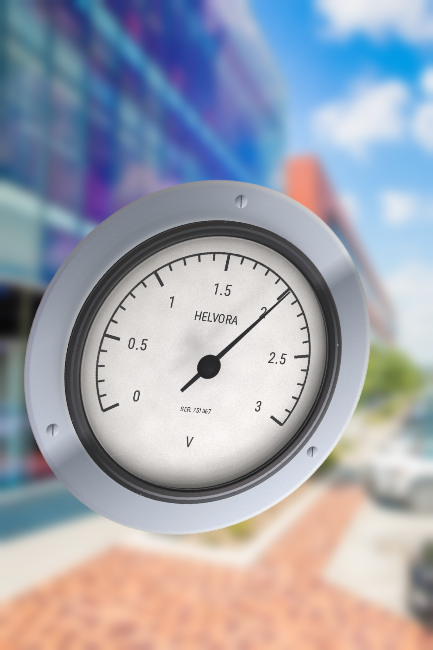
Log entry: 2 V
